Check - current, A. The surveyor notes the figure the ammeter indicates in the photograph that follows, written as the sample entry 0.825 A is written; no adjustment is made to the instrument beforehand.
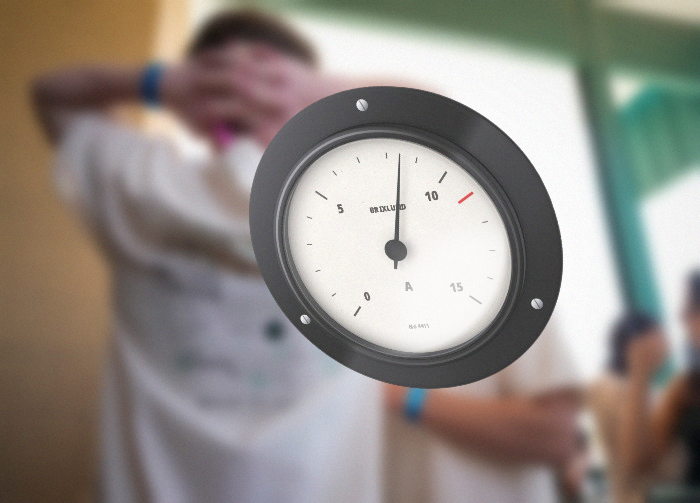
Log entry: 8.5 A
